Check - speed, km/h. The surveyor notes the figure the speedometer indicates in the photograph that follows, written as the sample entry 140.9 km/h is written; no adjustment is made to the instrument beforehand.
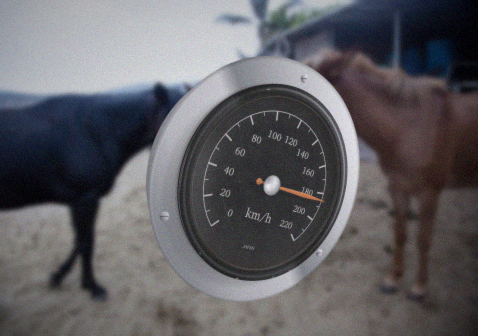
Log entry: 185 km/h
